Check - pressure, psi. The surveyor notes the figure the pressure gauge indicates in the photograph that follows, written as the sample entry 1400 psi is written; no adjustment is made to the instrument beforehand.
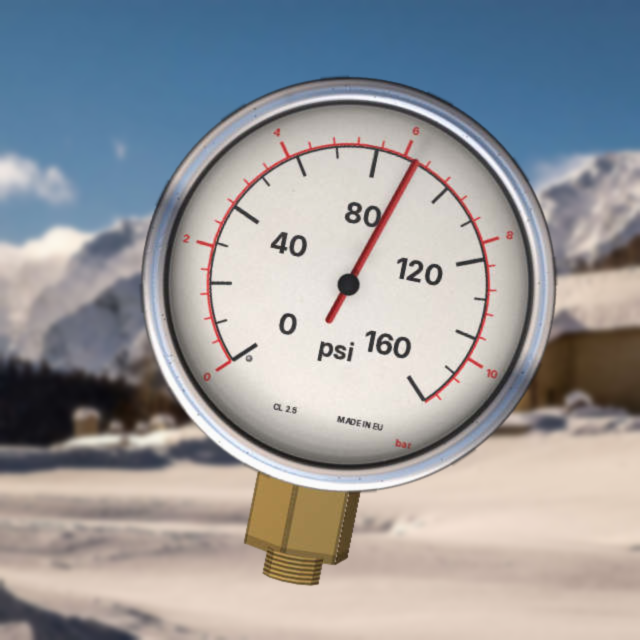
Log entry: 90 psi
